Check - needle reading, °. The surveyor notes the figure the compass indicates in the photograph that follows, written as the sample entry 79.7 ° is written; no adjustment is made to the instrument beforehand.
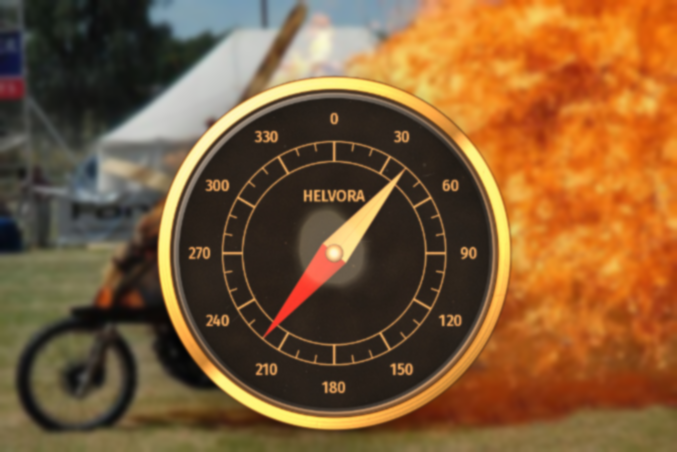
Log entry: 220 °
